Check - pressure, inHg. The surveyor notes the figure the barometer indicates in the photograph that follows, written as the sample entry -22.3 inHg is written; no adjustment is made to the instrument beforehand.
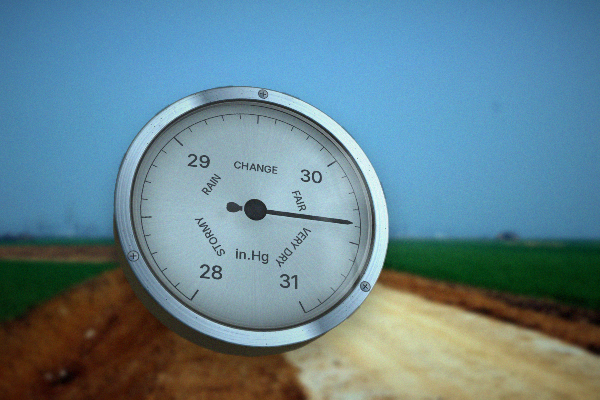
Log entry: 30.4 inHg
